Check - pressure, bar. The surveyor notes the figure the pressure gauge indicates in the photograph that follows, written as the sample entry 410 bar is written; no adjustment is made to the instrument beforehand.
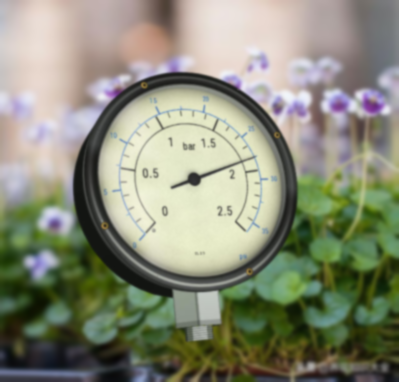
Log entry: 1.9 bar
